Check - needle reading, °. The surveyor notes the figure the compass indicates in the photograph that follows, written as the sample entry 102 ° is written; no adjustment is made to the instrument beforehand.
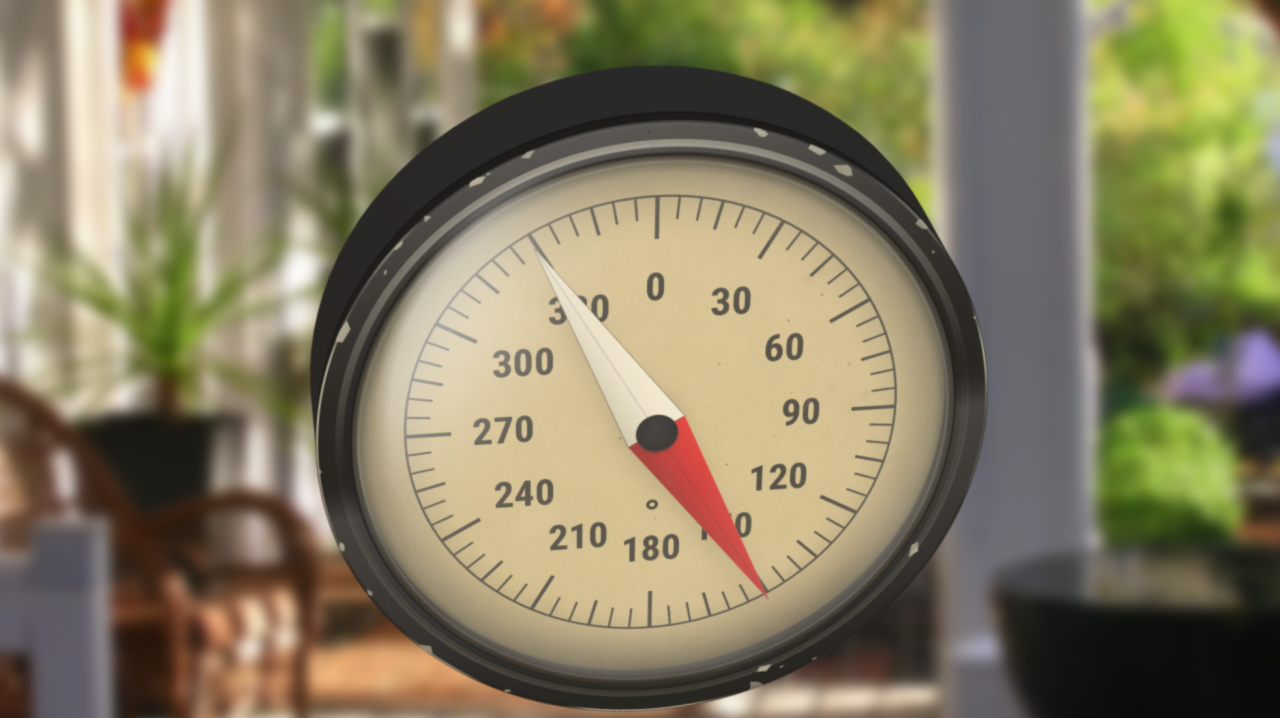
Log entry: 150 °
